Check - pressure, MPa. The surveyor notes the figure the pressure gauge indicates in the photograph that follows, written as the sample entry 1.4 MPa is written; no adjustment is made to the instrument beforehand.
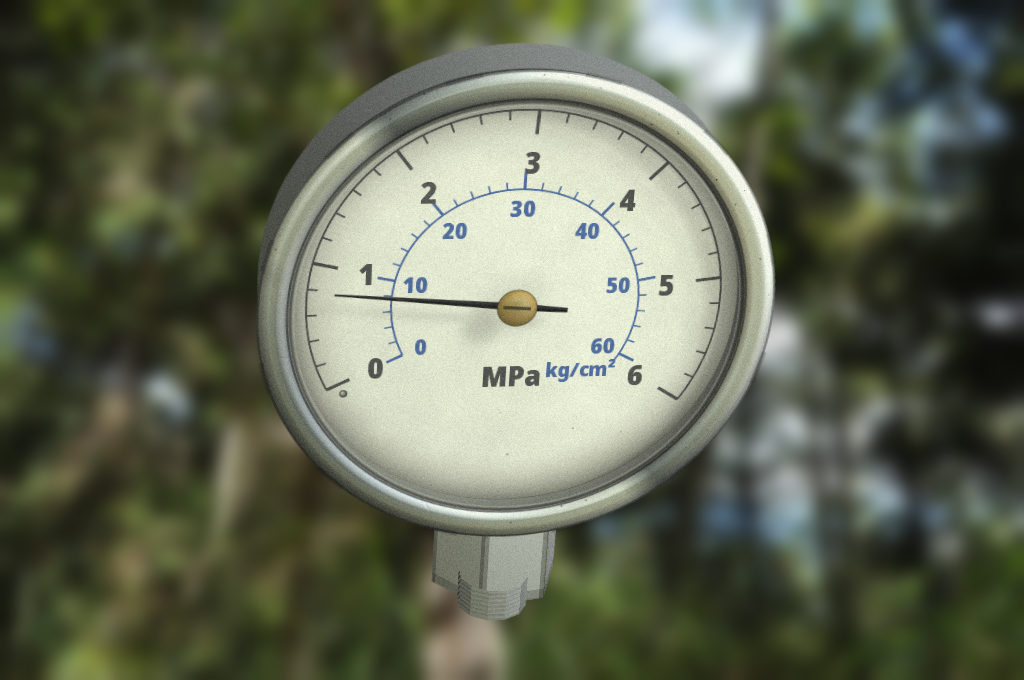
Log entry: 0.8 MPa
